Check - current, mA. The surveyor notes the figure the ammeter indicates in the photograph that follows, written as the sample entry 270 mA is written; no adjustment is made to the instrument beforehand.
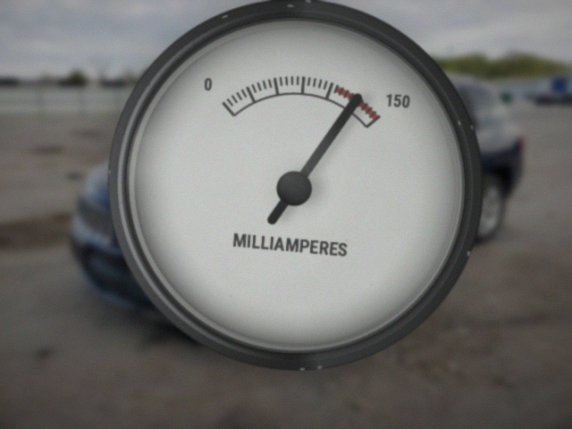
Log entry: 125 mA
